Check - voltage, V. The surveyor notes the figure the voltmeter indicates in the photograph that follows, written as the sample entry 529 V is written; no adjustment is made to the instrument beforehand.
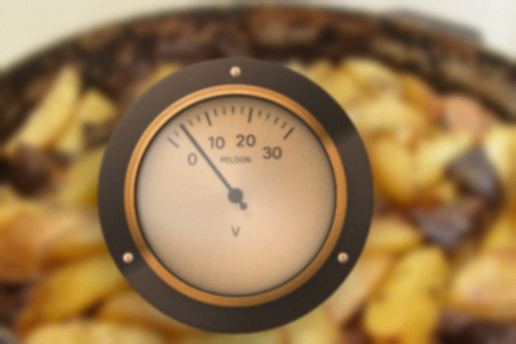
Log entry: 4 V
